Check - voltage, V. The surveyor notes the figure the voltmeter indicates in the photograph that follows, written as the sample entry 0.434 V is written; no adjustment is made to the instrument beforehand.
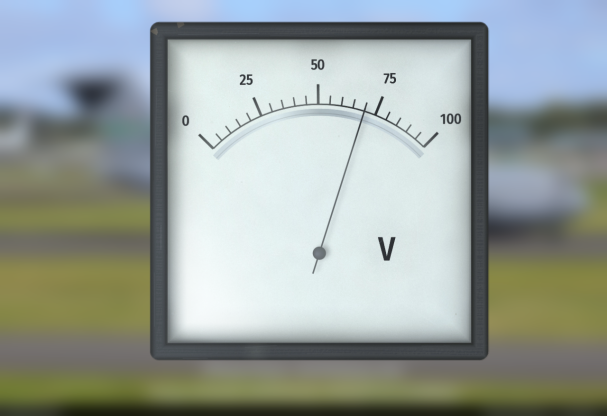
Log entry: 70 V
